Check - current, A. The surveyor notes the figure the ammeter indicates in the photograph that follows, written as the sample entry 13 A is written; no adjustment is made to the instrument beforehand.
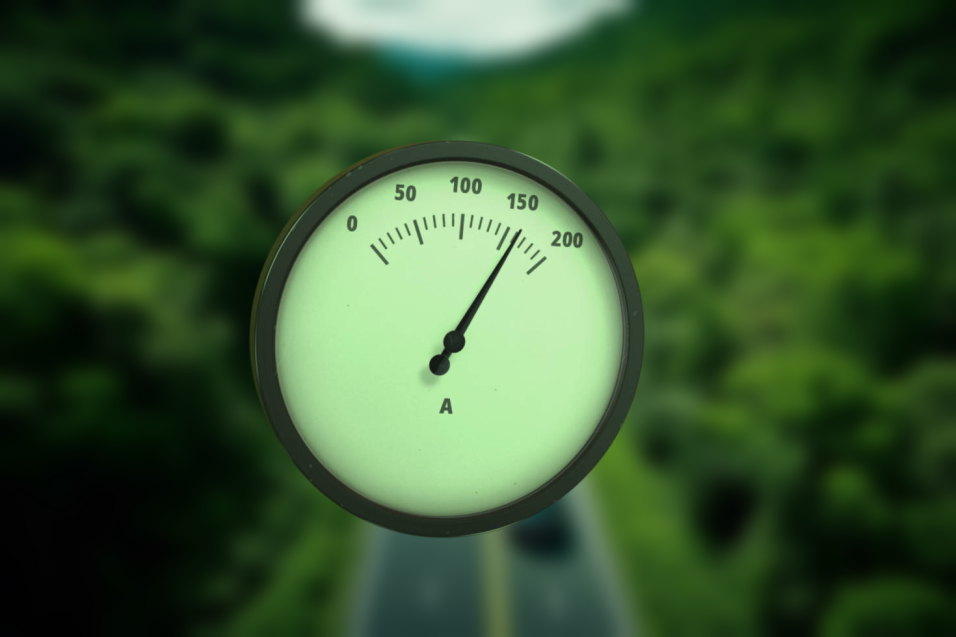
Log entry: 160 A
